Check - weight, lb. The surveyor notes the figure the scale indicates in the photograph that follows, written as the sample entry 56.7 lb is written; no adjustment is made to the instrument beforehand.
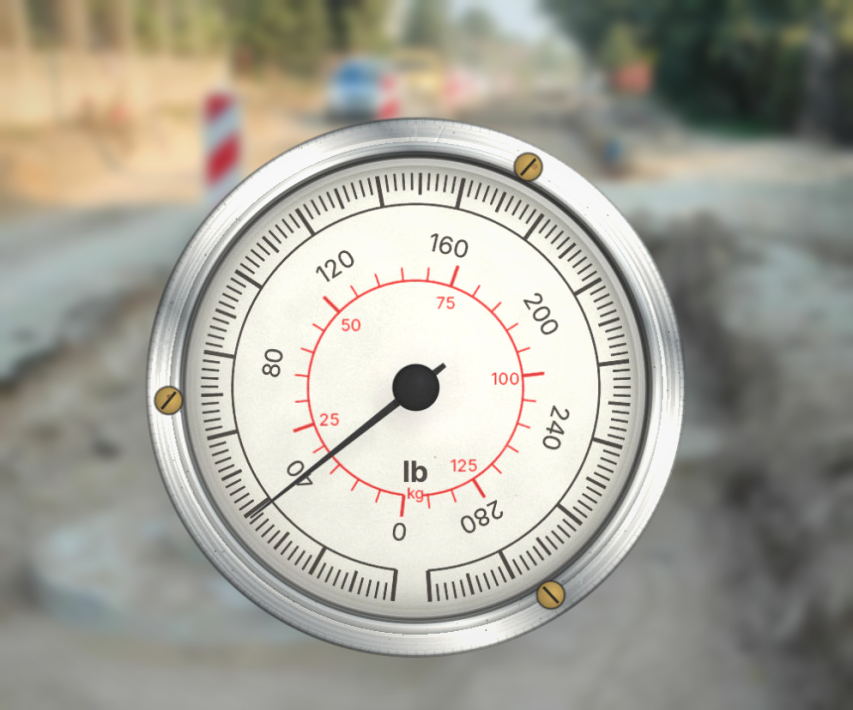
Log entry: 39 lb
